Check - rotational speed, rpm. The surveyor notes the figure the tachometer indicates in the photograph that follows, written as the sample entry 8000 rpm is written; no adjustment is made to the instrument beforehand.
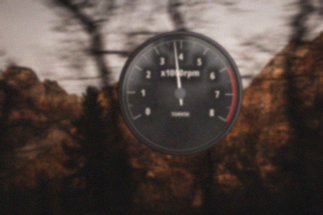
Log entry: 3750 rpm
